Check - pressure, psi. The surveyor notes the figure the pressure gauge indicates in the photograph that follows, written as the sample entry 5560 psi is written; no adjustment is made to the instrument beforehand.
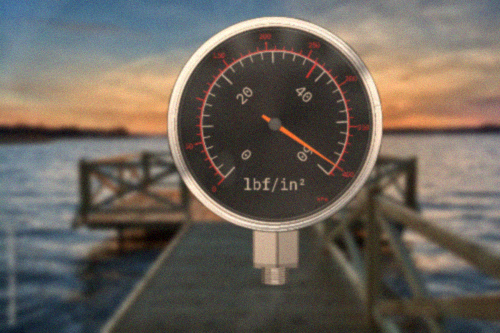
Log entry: 58 psi
